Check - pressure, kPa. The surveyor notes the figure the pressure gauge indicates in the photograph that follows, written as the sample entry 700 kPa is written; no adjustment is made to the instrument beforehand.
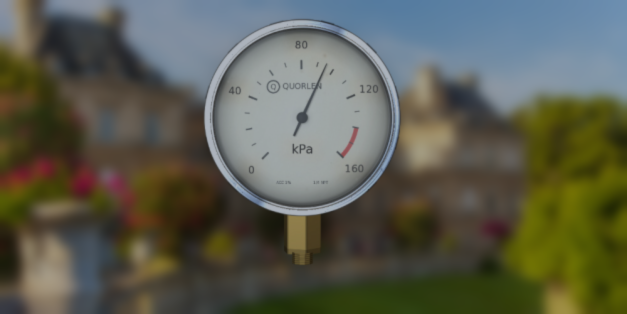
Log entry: 95 kPa
